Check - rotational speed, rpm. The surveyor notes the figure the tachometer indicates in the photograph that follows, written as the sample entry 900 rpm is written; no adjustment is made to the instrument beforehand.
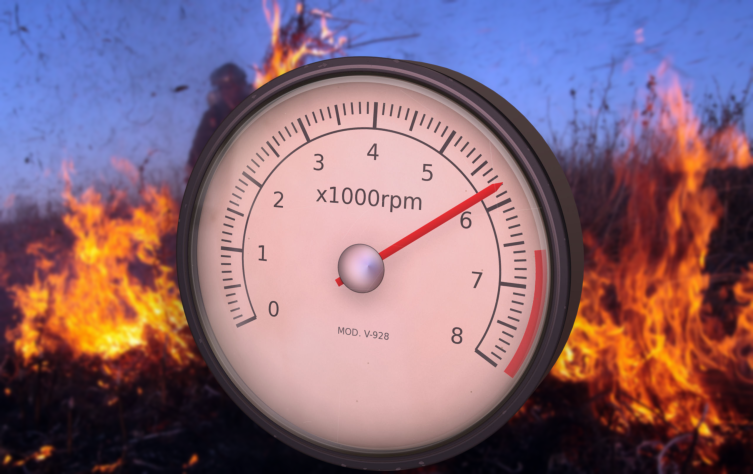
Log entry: 5800 rpm
